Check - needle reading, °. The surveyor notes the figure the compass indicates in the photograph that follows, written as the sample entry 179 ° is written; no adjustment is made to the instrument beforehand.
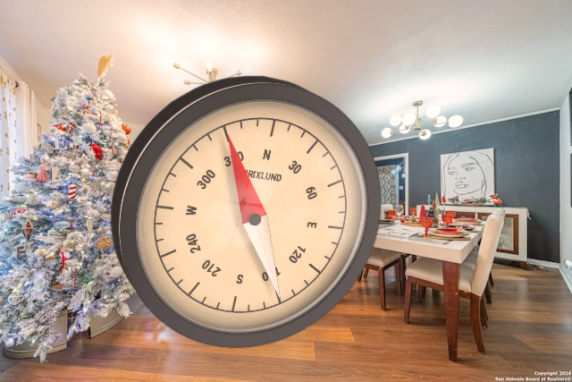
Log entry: 330 °
